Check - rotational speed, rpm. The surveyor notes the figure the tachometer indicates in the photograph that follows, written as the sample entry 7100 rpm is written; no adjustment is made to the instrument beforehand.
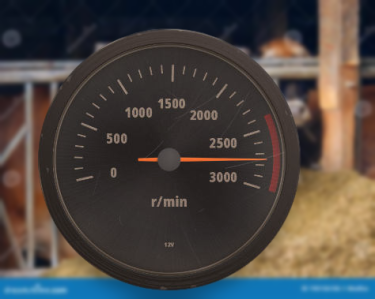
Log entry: 2750 rpm
